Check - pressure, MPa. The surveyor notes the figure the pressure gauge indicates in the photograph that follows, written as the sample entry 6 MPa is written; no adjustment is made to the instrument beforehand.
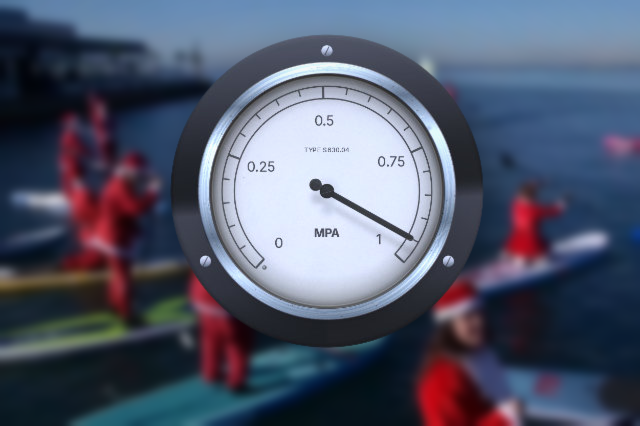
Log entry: 0.95 MPa
